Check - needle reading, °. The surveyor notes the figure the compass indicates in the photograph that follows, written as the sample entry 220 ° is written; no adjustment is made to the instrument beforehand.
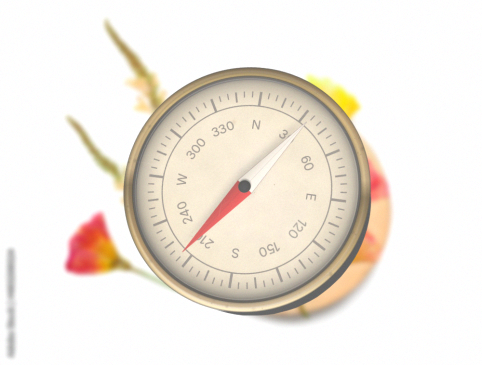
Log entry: 215 °
